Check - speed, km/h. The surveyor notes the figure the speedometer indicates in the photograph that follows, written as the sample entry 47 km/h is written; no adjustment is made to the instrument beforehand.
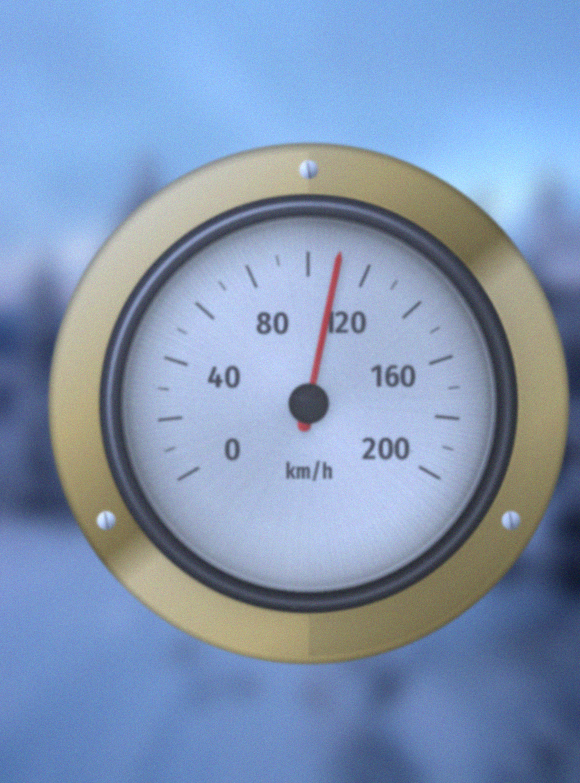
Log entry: 110 km/h
